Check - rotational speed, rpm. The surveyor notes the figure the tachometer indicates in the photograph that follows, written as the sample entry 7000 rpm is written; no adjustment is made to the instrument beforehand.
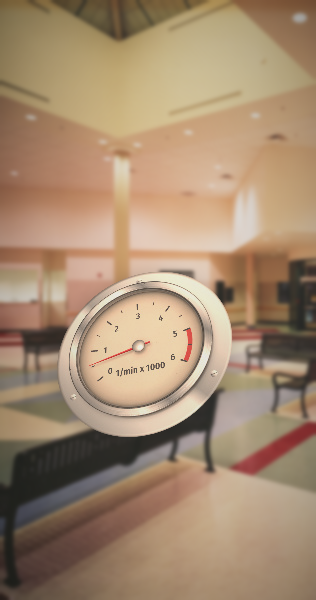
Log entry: 500 rpm
